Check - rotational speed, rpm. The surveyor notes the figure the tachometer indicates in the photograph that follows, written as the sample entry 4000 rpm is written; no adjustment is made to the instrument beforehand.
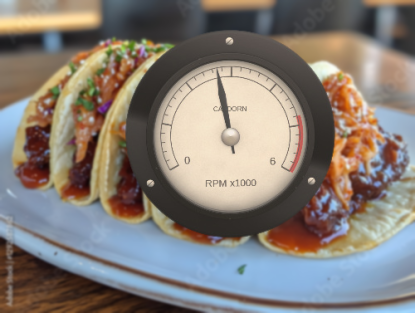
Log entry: 2700 rpm
